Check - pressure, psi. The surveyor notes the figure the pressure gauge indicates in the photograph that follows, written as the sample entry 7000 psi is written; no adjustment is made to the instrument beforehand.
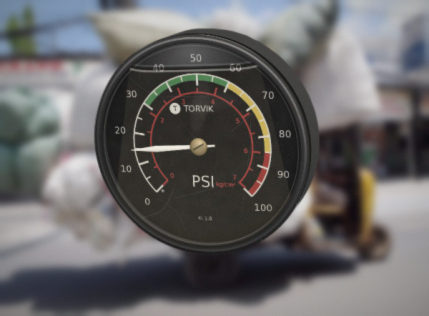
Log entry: 15 psi
